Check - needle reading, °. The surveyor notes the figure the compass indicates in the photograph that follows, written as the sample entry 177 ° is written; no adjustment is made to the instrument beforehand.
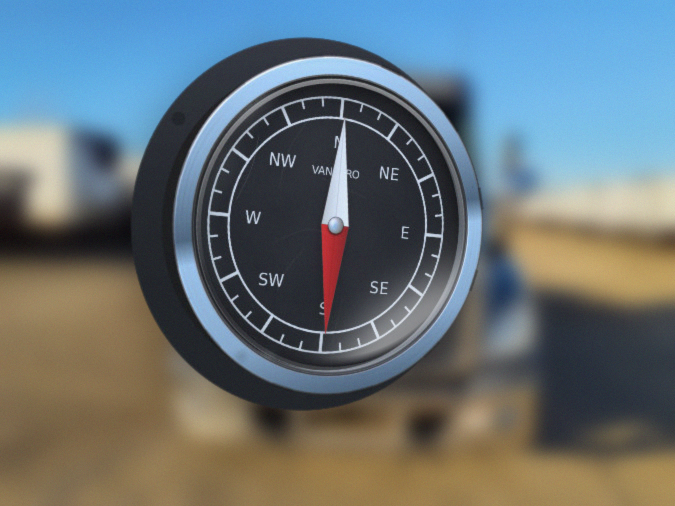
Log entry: 180 °
